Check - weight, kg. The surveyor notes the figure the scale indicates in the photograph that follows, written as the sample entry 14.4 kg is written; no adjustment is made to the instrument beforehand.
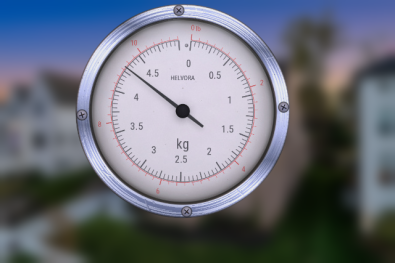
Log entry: 4.3 kg
